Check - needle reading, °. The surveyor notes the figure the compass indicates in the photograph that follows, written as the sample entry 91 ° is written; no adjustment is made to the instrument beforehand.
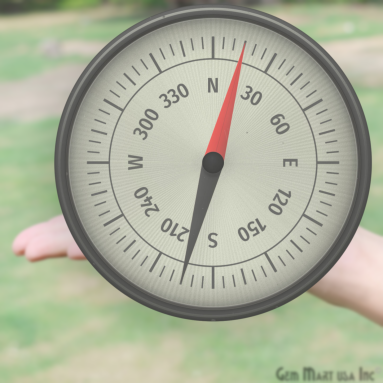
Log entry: 15 °
